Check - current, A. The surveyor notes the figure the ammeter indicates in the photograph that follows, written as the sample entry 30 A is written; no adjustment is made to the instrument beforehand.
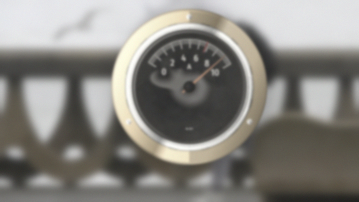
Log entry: 9 A
